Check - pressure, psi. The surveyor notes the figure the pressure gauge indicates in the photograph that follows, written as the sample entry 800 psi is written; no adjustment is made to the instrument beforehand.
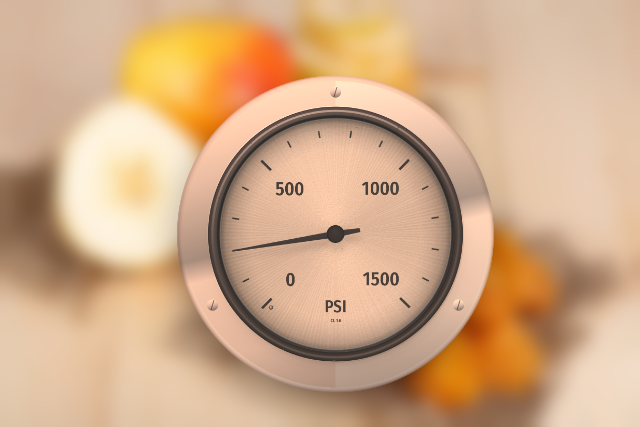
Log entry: 200 psi
